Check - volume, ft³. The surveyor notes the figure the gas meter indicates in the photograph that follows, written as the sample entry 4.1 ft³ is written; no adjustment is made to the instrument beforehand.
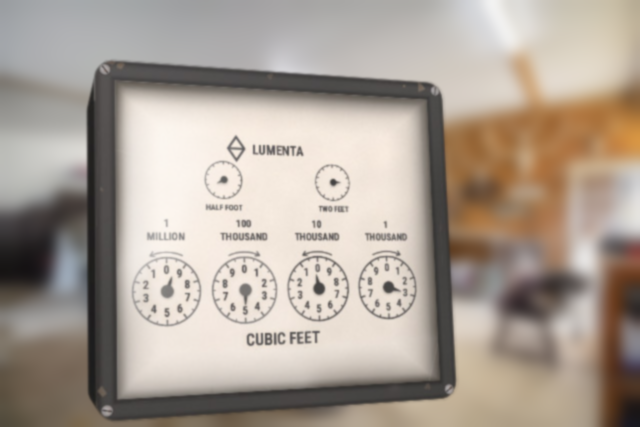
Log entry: 950300 ft³
